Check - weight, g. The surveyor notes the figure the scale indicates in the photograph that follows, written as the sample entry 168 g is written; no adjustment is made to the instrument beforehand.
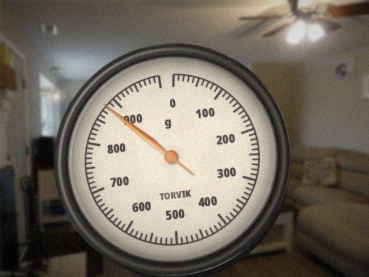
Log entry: 880 g
